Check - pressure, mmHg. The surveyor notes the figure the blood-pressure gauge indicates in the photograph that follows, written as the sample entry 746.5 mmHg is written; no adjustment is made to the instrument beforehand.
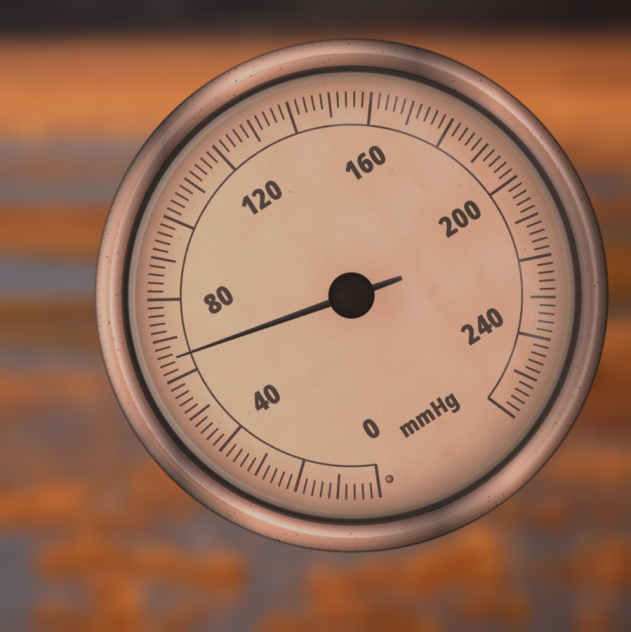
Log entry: 65 mmHg
